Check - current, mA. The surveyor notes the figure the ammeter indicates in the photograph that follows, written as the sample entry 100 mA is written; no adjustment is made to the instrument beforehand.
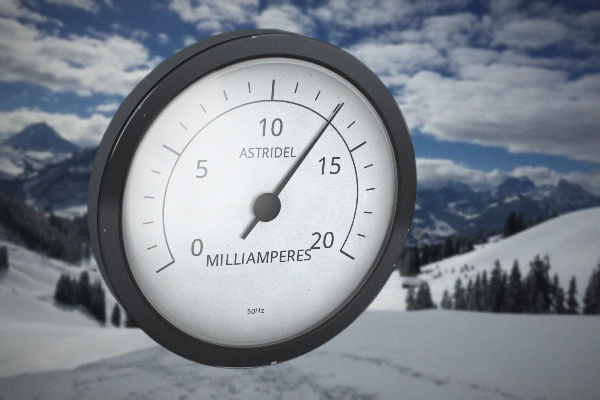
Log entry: 13 mA
